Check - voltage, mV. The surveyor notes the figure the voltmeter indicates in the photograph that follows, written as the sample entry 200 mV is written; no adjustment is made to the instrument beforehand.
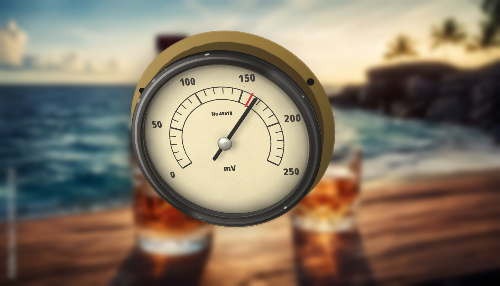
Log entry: 165 mV
